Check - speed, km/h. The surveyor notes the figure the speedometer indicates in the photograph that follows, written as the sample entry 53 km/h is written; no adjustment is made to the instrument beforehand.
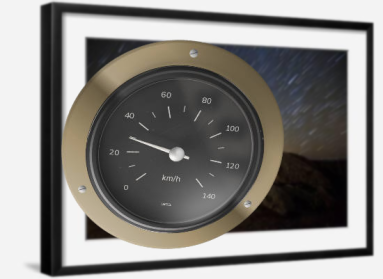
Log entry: 30 km/h
